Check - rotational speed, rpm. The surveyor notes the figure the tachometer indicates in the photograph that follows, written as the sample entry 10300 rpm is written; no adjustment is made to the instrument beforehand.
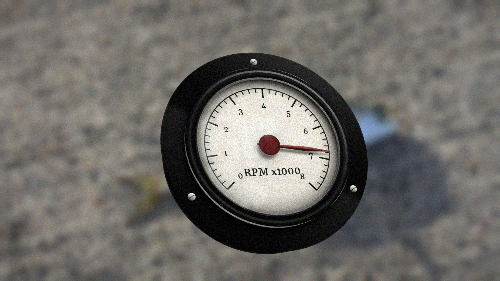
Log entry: 6800 rpm
